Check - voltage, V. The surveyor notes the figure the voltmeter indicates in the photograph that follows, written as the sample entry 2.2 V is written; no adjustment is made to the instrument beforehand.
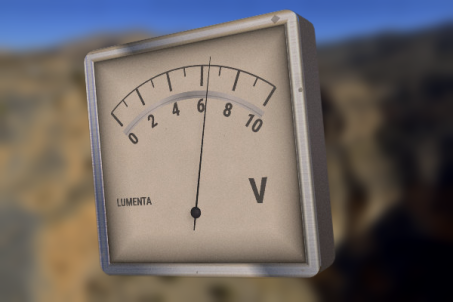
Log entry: 6.5 V
